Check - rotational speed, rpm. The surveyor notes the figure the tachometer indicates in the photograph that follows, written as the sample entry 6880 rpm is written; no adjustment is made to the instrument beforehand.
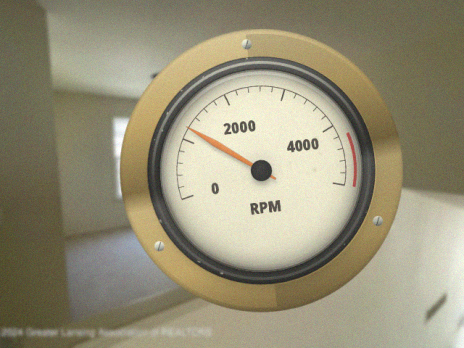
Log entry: 1200 rpm
